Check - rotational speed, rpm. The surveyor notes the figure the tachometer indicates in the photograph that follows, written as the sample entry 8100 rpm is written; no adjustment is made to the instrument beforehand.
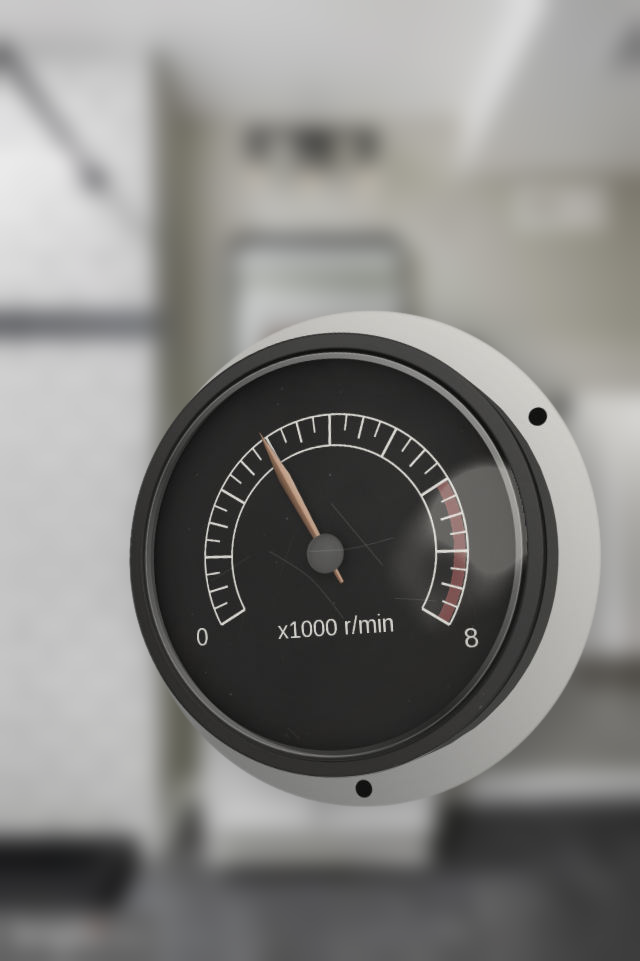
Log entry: 3000 rpm
